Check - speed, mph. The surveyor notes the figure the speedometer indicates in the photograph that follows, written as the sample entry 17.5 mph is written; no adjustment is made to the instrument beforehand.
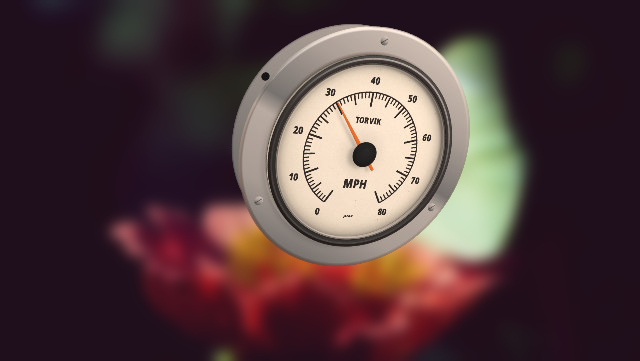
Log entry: 30 mph
